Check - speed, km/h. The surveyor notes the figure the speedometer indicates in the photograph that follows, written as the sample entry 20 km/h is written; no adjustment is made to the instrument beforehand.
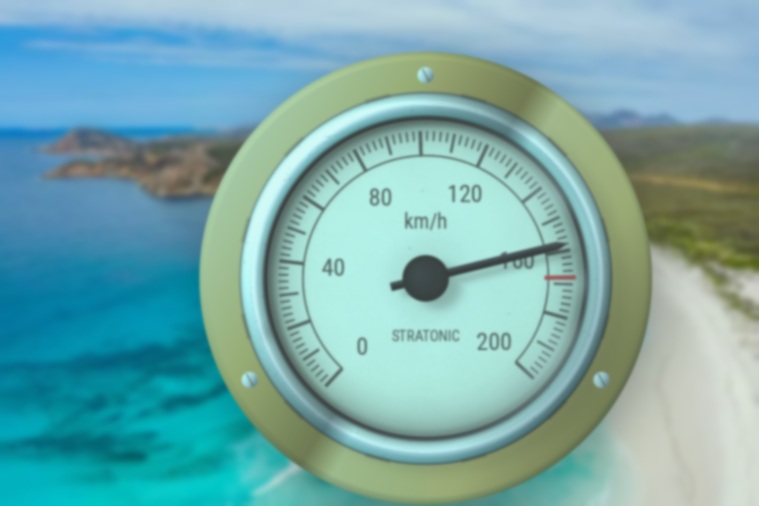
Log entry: 158 km/h
